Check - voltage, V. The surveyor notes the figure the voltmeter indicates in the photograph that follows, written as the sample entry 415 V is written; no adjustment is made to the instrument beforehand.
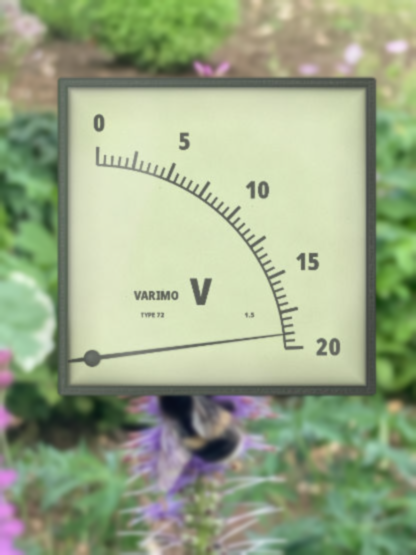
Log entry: 19 V
